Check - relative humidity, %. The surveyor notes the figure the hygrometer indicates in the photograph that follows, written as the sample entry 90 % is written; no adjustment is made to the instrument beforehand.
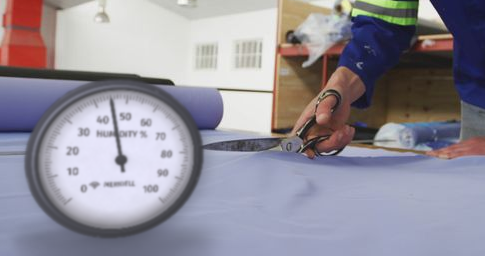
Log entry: 45 %
